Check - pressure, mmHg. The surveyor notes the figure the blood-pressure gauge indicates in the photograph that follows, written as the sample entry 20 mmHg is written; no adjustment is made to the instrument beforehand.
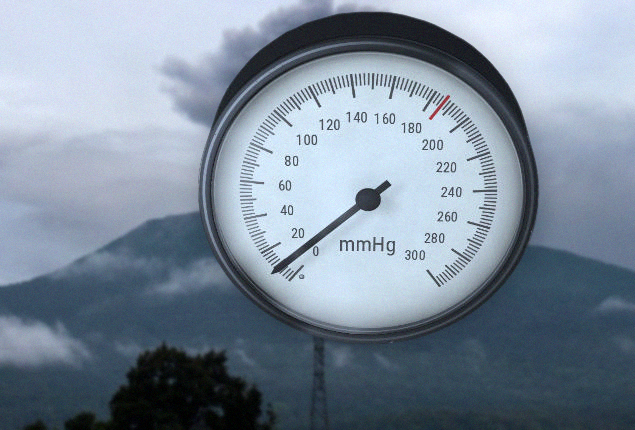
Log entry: 10 mmHg
